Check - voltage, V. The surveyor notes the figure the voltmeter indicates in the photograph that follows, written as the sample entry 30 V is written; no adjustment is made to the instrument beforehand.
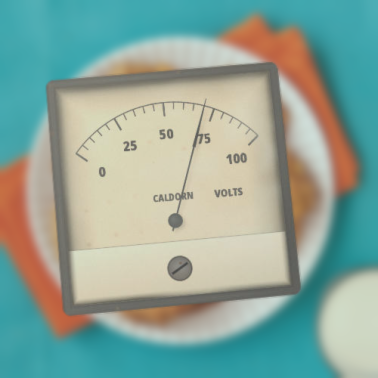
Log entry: 70 V
